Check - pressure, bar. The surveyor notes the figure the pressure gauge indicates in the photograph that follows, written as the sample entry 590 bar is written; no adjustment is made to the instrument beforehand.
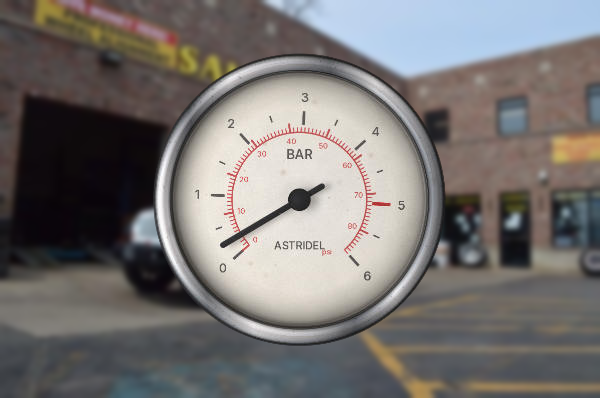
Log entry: 0.25 bar
